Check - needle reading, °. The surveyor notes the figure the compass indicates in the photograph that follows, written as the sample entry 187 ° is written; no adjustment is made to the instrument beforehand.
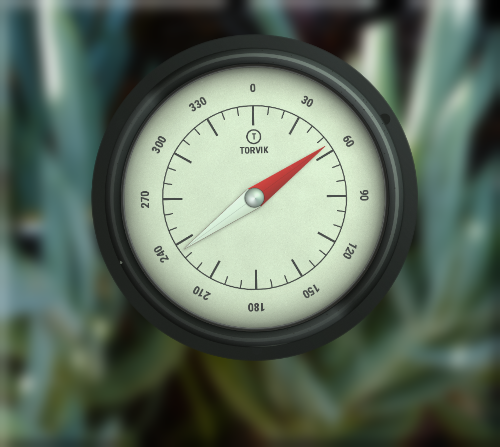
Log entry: 55 °
